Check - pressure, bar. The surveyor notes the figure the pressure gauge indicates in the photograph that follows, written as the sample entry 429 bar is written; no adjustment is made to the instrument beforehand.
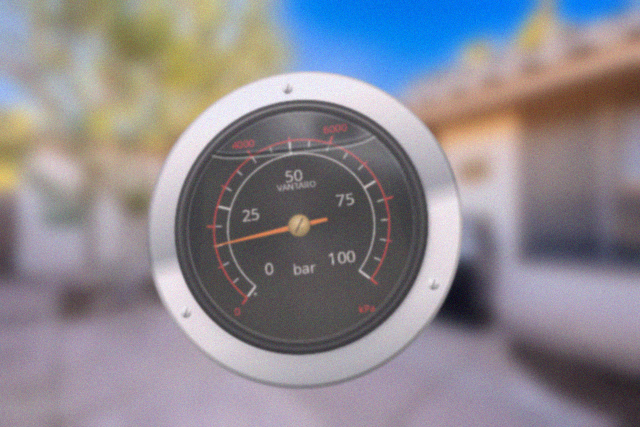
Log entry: 15 bar
